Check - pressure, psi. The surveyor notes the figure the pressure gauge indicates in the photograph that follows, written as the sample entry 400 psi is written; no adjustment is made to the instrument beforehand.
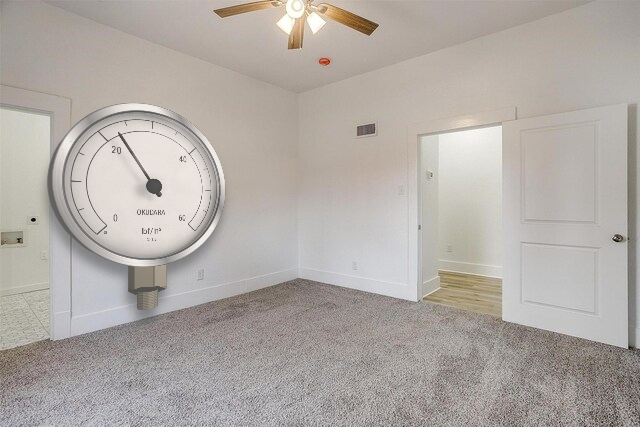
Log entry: 22.5 psi
